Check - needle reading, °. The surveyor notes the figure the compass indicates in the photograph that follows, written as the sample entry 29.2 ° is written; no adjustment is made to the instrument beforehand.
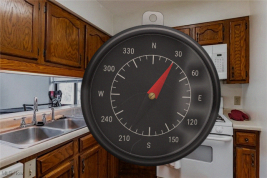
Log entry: 30 °
